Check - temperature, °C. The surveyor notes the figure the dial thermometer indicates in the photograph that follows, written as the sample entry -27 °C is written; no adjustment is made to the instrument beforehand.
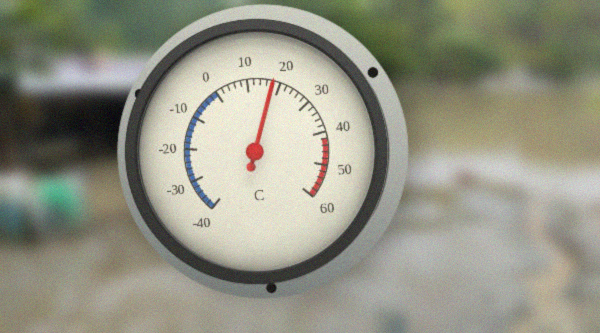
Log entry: 18 °C
